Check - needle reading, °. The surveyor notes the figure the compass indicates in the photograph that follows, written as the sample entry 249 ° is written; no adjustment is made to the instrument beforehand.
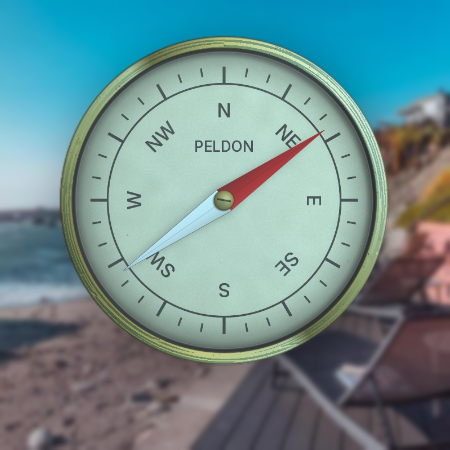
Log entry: 55 °
